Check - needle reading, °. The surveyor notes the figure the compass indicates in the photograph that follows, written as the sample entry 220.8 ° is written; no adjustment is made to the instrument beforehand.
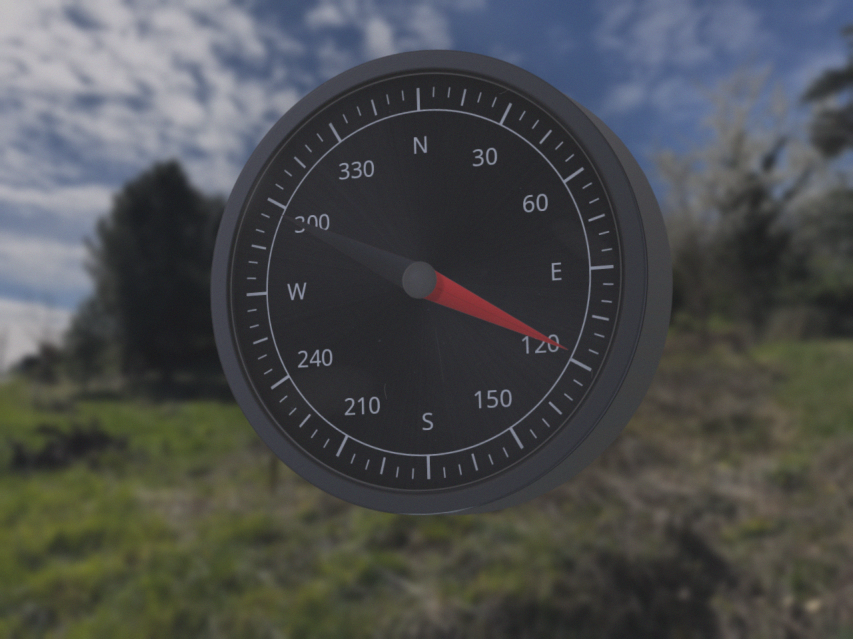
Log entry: 117.5 °
